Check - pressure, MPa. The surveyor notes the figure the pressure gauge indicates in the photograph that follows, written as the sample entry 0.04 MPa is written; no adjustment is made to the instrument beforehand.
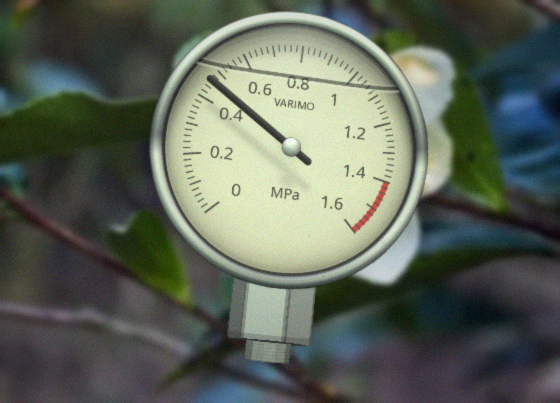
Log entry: 0.46 MPa
